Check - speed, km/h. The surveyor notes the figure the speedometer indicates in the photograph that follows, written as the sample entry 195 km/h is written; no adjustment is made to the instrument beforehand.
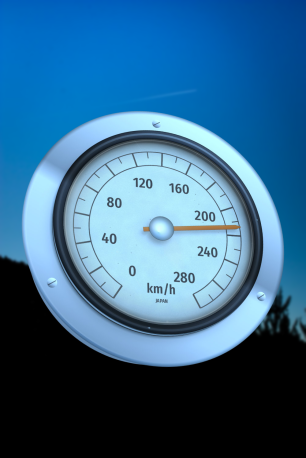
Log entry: 215 km/h
